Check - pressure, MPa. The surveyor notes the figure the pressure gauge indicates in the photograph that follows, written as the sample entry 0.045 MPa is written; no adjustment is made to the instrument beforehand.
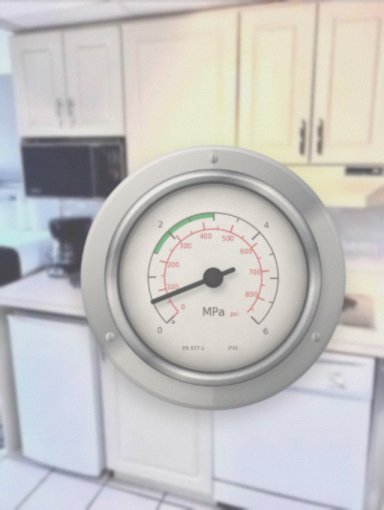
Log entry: 0.5 MPa
